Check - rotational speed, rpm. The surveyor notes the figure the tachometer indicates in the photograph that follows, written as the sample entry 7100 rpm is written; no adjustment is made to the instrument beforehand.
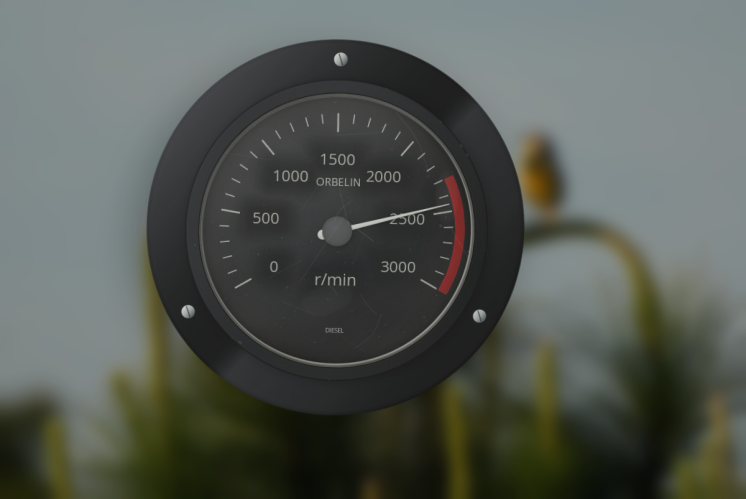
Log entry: 2450 rpm
